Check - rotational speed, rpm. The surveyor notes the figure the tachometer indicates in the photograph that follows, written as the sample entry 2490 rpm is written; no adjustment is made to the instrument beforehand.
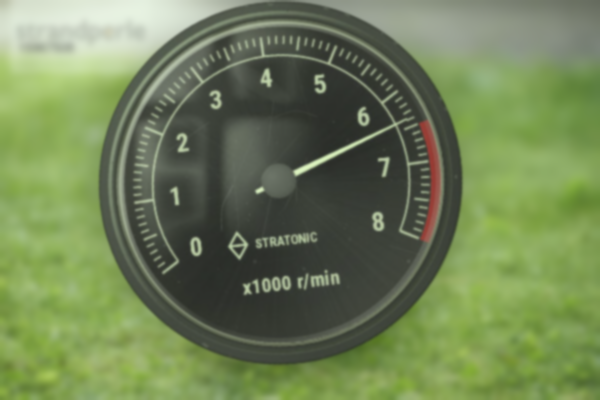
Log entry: 6400 rpm
